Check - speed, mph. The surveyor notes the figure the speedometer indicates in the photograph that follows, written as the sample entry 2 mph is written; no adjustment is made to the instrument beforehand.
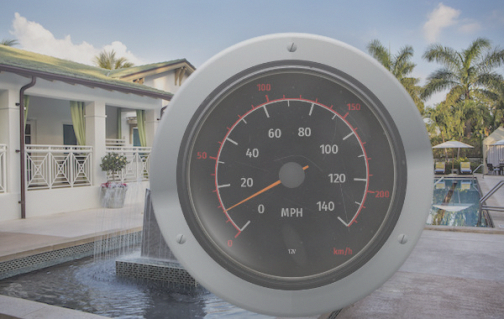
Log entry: 10 mph
